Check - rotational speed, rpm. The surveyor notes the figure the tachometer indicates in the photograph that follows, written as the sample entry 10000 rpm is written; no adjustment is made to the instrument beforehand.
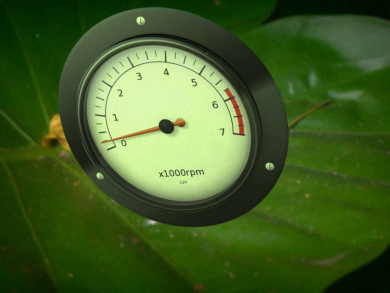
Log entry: 250 rpm
